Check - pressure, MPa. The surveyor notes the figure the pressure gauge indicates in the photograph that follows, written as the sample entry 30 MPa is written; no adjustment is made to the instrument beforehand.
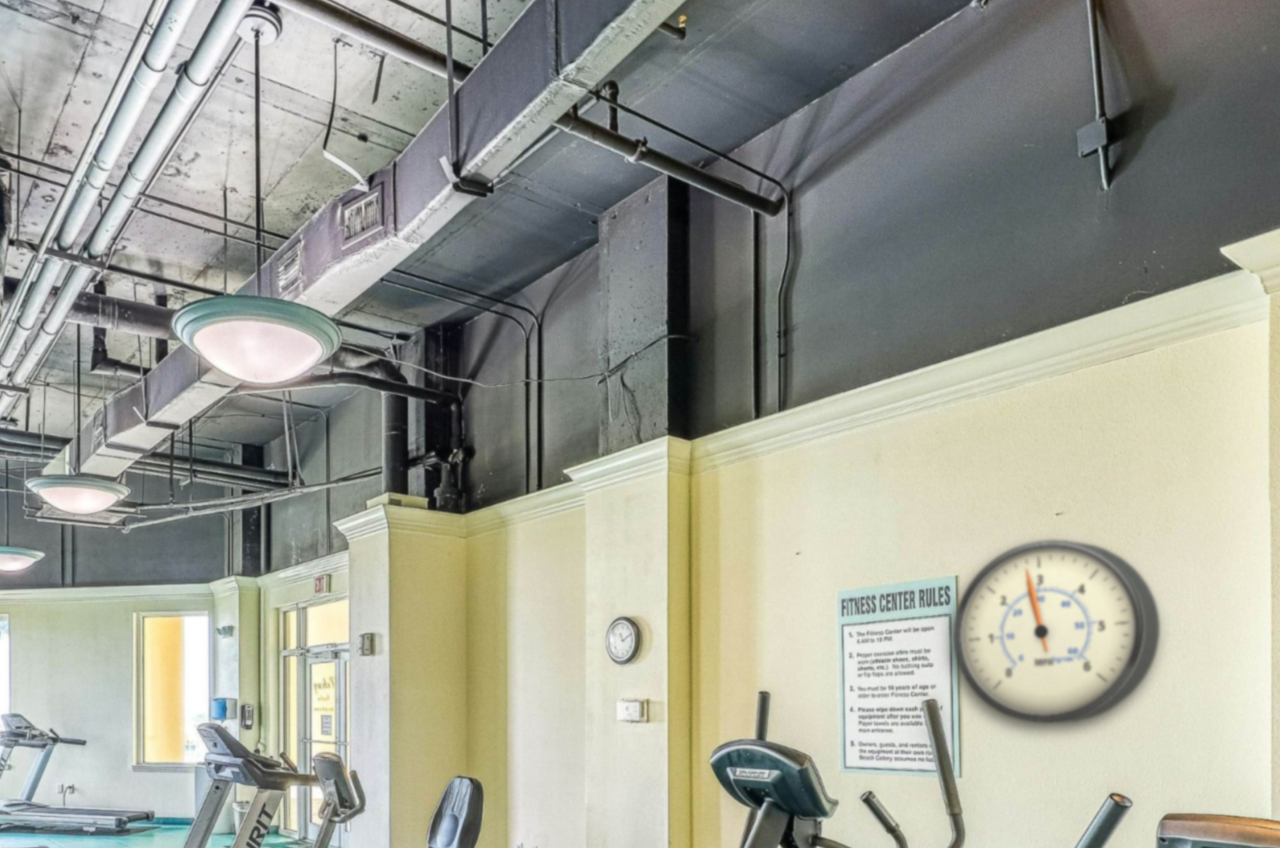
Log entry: 2.8 MPa
